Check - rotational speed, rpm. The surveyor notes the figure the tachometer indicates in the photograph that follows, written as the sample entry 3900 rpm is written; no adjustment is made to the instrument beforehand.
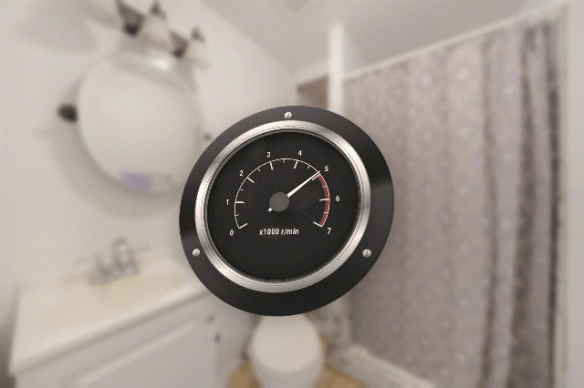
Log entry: 5000 rpm
